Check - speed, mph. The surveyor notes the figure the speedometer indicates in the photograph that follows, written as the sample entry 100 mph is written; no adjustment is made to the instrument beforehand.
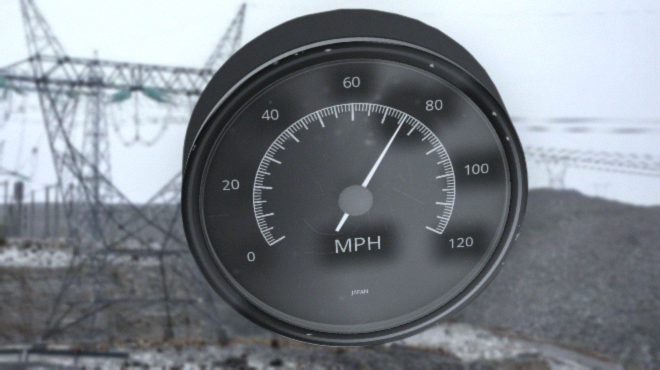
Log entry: 75 mph
